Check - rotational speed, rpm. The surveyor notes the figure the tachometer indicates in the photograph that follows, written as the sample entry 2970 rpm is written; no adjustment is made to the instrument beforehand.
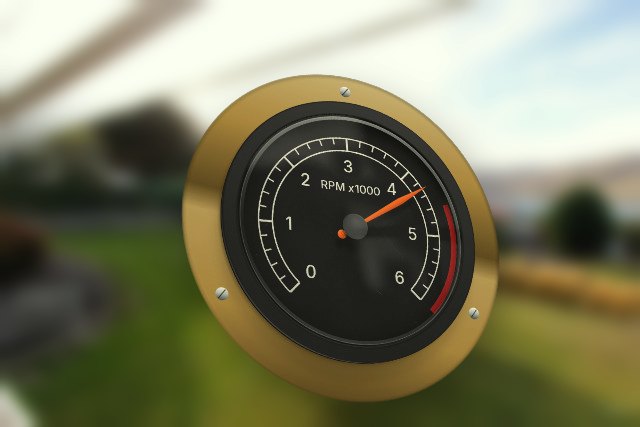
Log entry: 4300 rpm
